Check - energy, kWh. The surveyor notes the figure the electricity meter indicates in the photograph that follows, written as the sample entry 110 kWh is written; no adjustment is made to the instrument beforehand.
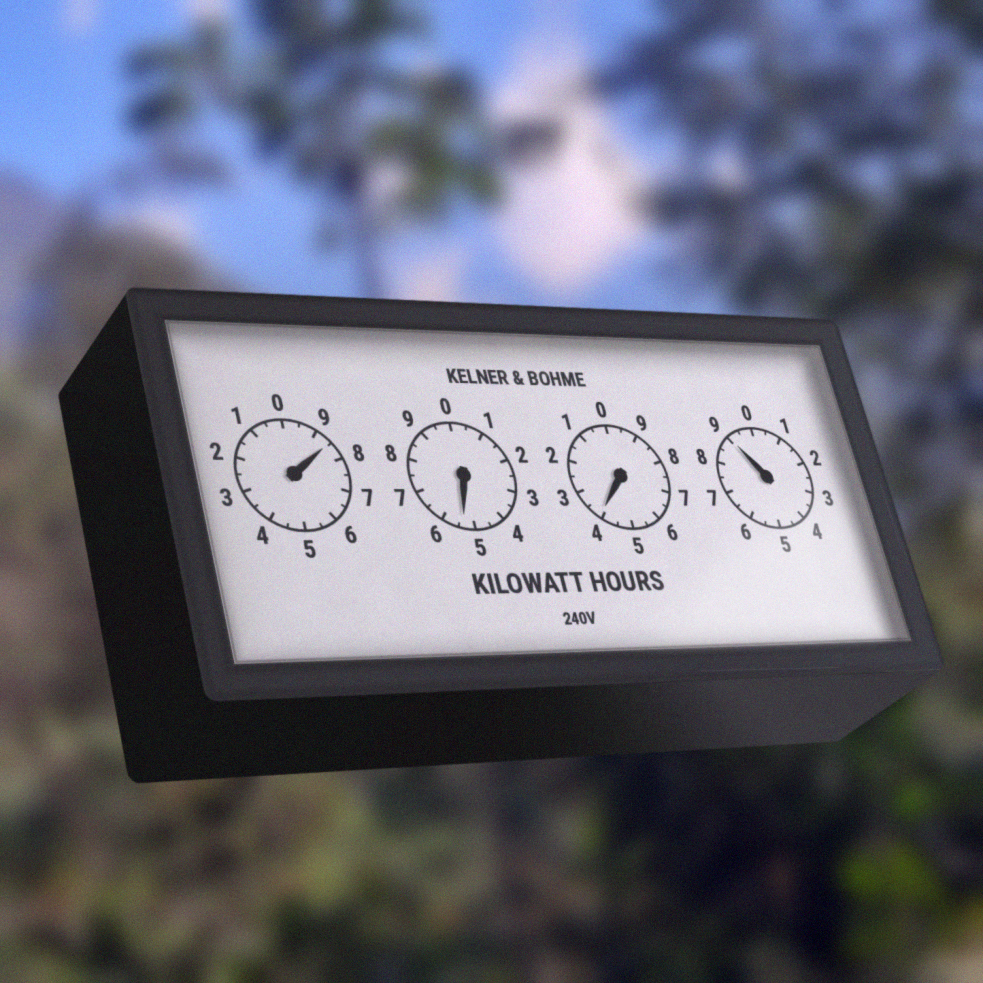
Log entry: 8539 kWh
